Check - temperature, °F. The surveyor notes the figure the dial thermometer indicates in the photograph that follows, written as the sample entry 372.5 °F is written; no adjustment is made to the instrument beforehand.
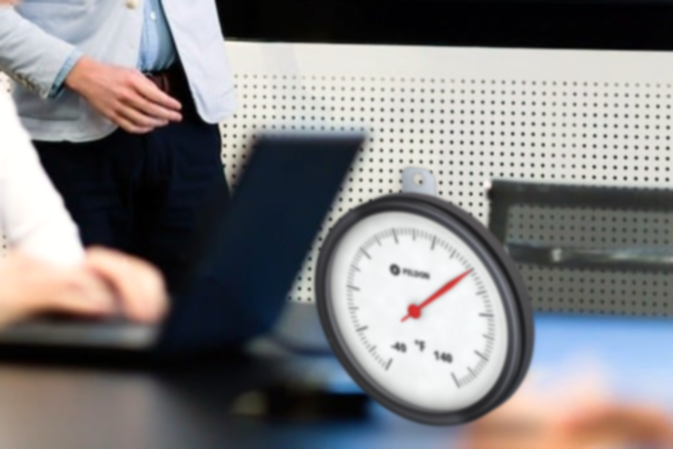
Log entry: 80 °F
